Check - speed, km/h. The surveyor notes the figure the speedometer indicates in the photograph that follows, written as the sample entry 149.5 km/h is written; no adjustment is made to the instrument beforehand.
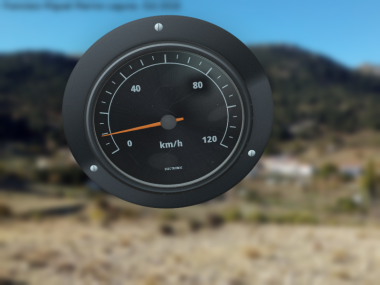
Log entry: 10 km/h
